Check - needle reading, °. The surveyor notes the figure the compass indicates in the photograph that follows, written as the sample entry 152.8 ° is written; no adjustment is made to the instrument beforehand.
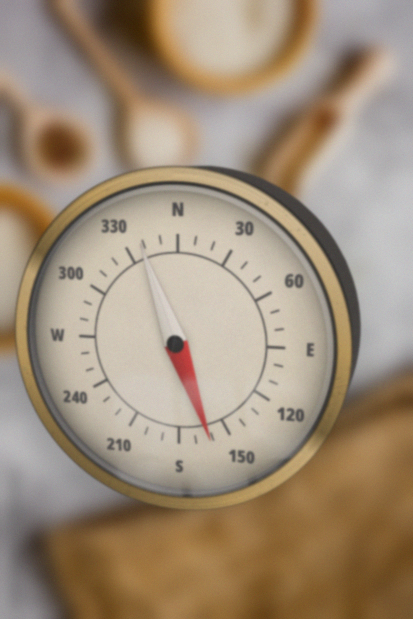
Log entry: 160 °
